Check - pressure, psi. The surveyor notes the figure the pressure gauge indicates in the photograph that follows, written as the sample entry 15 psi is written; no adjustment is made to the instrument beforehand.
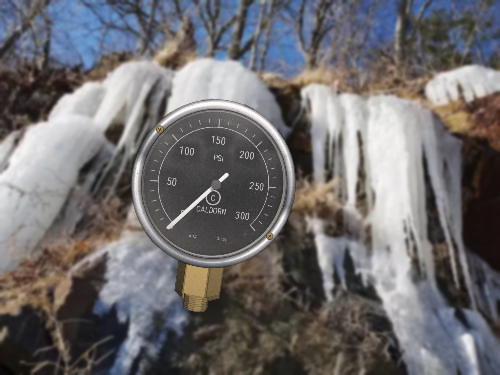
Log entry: 0 psi
